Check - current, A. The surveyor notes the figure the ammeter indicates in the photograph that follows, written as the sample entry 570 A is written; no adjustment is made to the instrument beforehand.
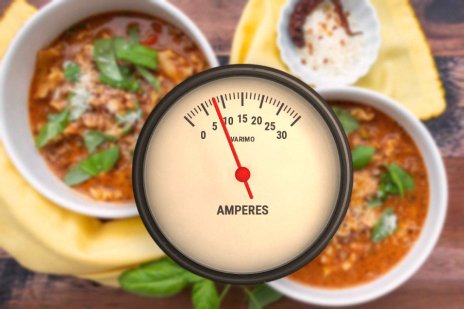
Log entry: 8 A
